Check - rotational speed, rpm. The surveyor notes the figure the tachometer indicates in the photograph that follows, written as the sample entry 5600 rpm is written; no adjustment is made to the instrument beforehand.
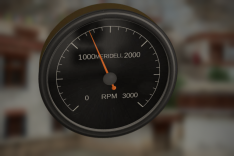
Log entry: 1250 rpm
